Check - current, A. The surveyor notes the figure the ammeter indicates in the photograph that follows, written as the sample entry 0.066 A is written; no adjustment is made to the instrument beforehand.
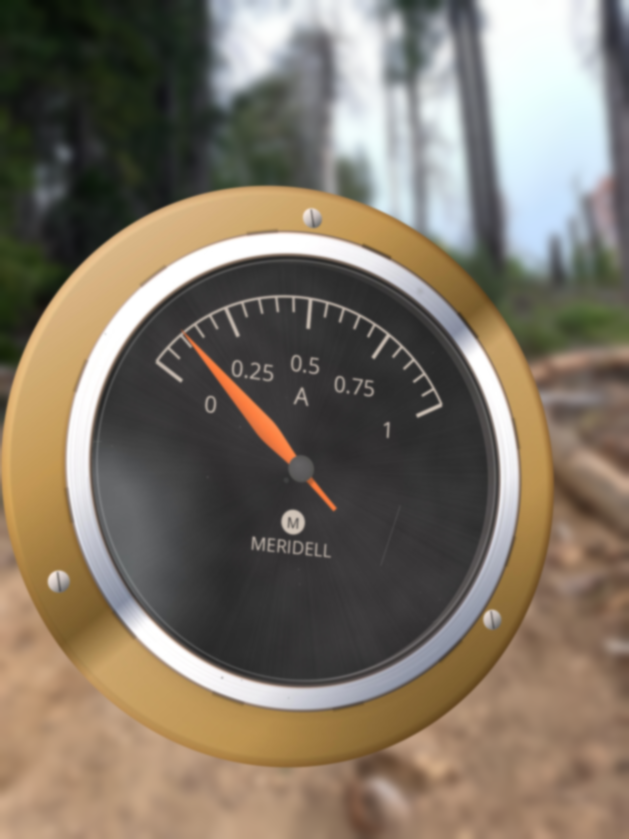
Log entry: 0.1 A
